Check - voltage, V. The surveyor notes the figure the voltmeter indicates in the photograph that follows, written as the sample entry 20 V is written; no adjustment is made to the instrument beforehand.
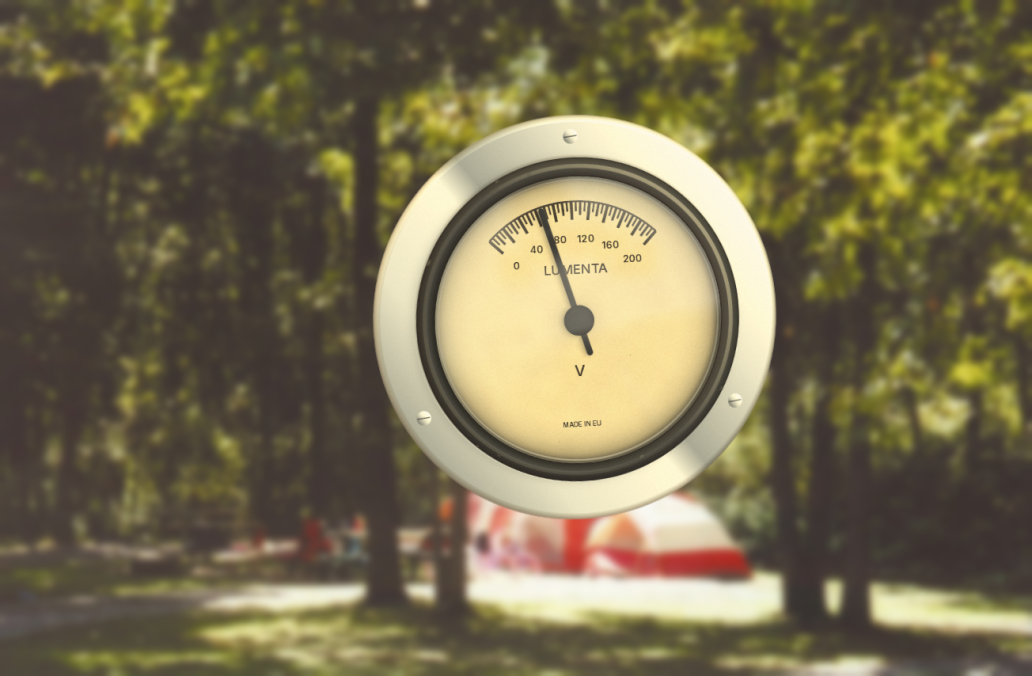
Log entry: 65 V
